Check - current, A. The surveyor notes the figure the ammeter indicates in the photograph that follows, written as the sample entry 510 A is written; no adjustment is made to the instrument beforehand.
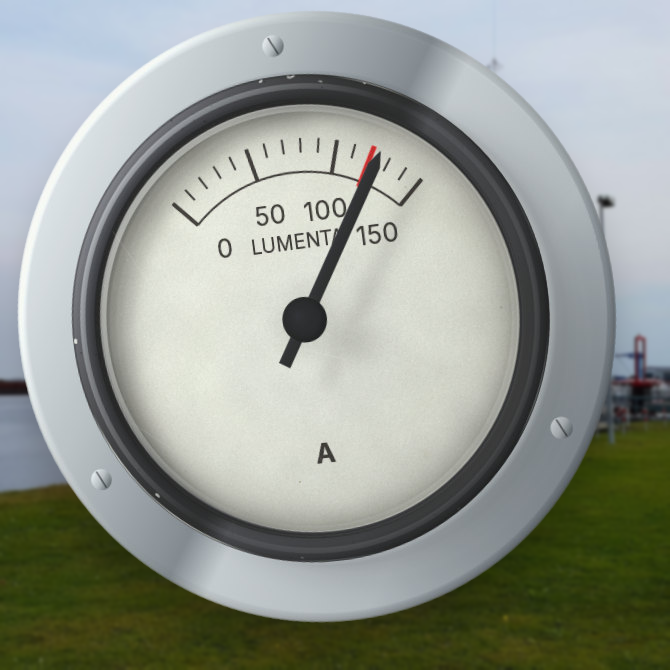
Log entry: 125 A
